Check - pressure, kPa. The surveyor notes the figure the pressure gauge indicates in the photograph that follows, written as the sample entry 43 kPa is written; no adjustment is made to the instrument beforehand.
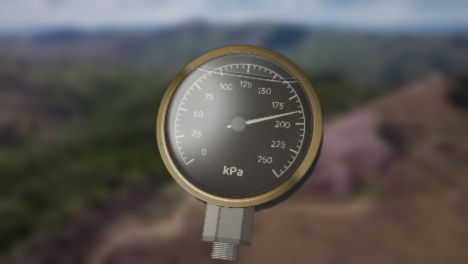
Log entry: 190 kPa
